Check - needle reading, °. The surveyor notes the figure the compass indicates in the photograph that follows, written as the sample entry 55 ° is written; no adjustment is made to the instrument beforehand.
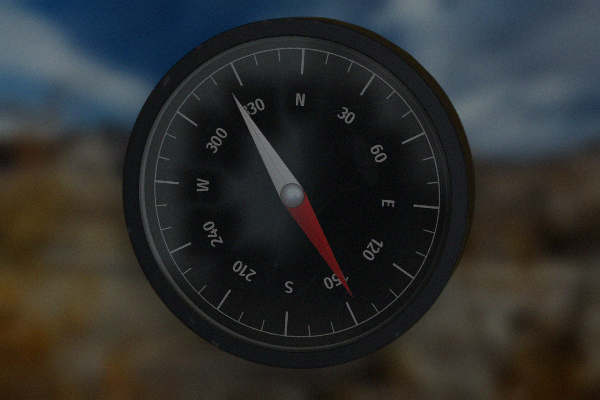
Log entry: 145 °
